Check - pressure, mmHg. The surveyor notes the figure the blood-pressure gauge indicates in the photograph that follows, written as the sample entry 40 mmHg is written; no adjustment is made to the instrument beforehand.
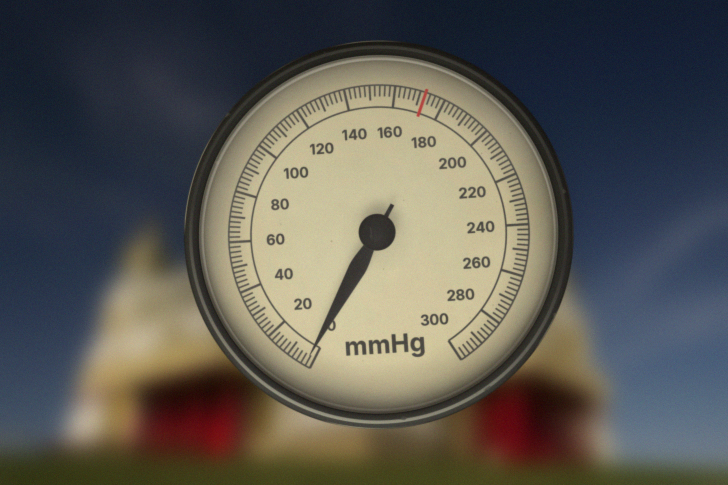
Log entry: 2 mmHg
